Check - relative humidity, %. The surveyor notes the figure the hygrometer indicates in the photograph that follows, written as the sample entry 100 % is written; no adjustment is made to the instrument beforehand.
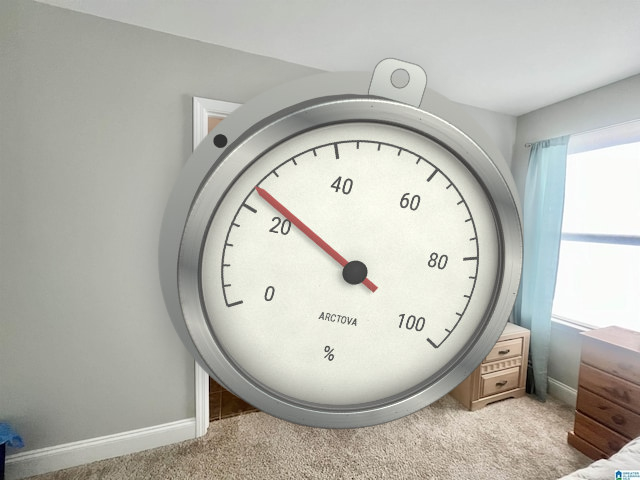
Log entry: 24 %
